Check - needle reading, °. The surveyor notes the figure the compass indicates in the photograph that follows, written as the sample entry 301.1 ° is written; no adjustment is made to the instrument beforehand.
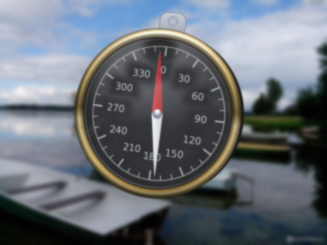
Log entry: 355 °
